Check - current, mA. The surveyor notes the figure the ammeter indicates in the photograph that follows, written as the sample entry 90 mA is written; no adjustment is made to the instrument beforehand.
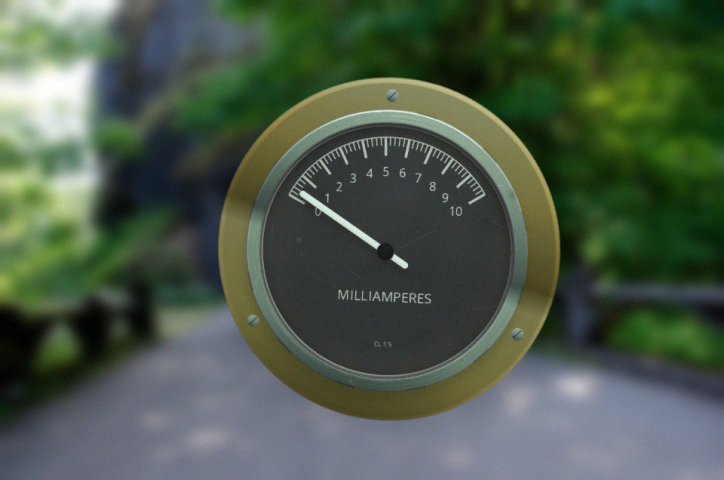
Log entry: 0.4 mA
